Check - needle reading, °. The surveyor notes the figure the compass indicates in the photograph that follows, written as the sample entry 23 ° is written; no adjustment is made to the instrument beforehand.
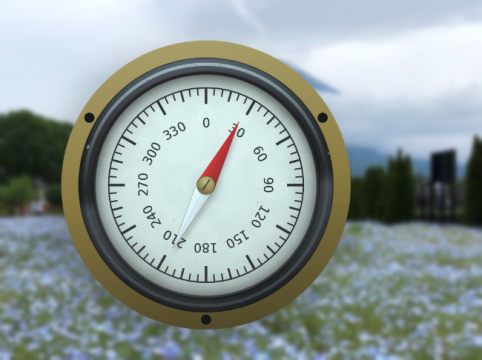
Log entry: 27.5 °
